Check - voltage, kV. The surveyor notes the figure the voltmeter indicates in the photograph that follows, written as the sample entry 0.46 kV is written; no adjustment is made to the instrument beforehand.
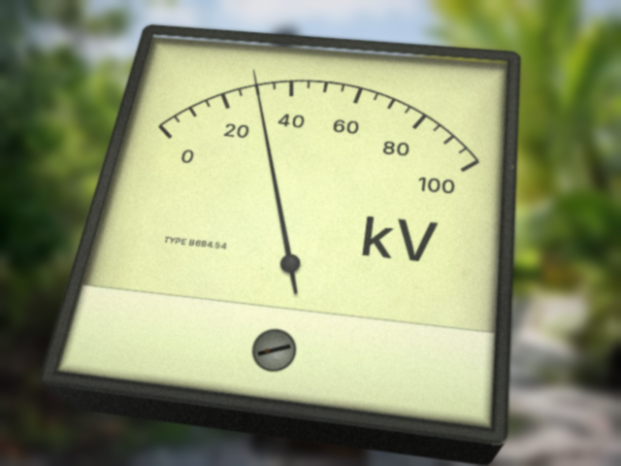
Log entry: 30 kV
